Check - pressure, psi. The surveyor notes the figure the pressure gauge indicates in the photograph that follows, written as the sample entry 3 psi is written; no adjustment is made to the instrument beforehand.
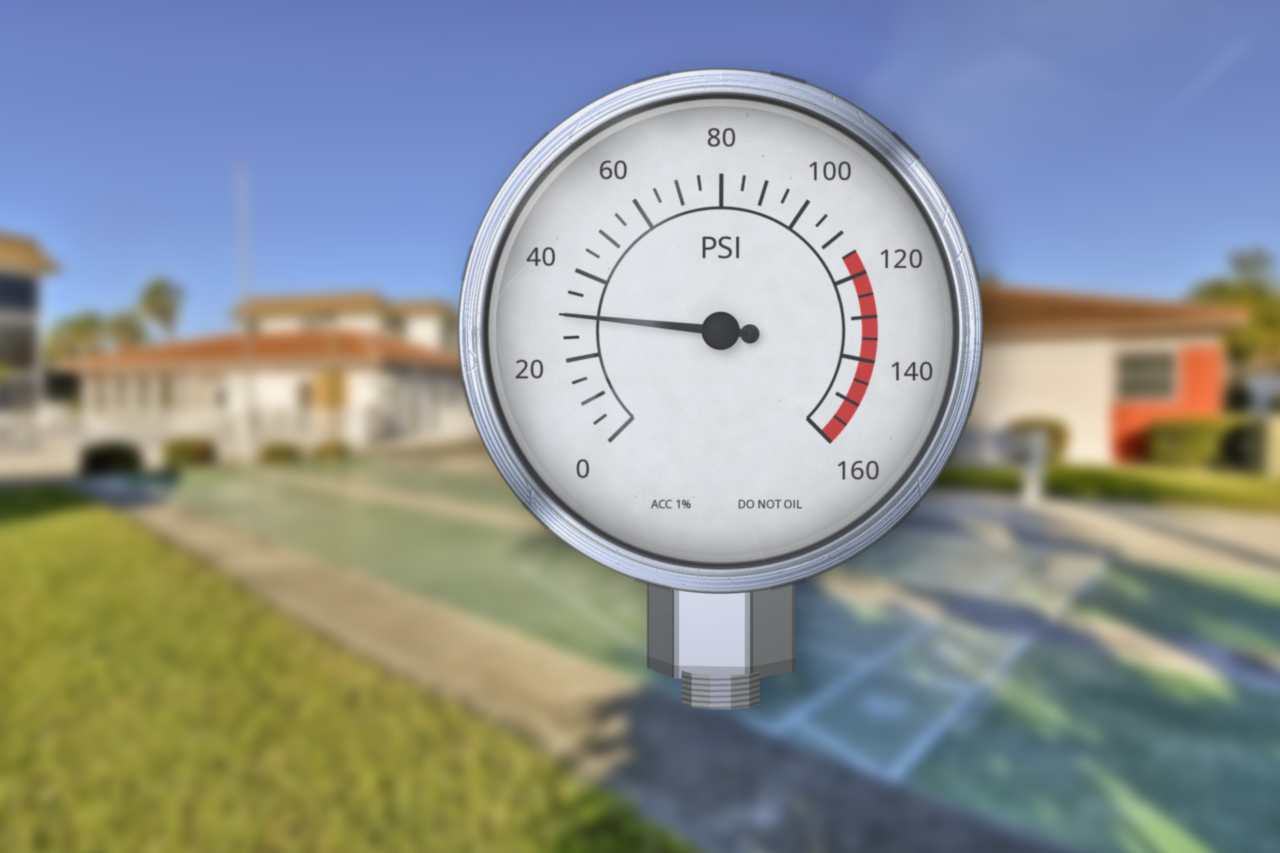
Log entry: 30 psi
